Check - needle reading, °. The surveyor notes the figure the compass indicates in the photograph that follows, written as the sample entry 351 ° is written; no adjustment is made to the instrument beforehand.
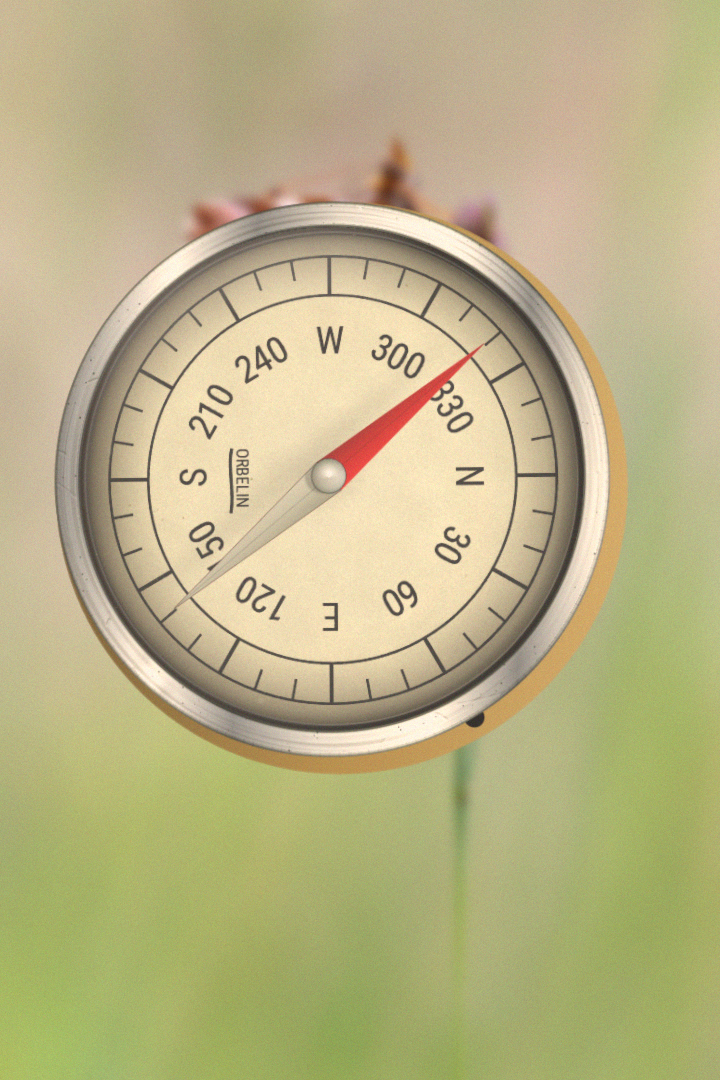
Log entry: 320 °
